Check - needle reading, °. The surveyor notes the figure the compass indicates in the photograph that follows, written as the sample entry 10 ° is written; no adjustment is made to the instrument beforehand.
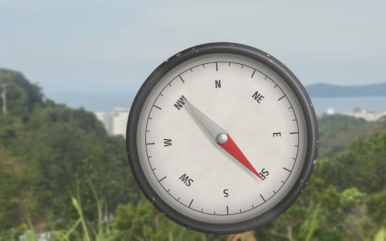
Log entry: 140 °
